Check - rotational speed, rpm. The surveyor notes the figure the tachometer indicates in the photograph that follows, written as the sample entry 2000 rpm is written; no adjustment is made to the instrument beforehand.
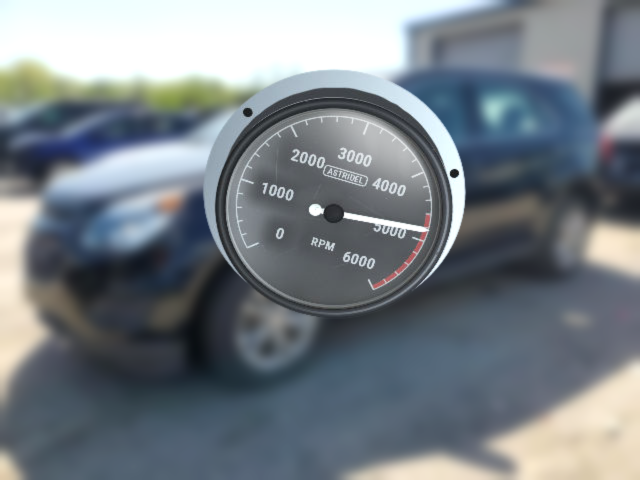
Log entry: 4800 rpm
